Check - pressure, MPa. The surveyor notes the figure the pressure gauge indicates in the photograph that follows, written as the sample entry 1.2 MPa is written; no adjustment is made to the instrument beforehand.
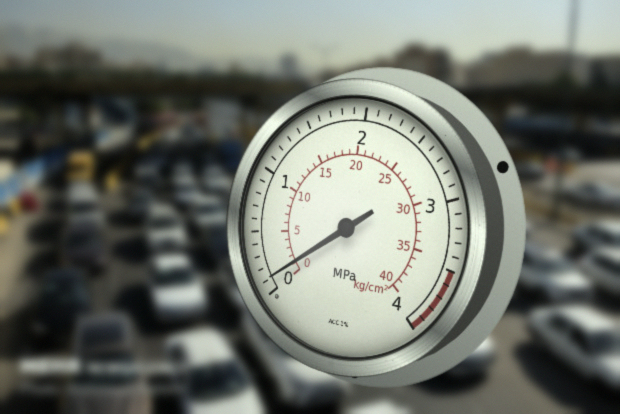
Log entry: 0.1 MPa
